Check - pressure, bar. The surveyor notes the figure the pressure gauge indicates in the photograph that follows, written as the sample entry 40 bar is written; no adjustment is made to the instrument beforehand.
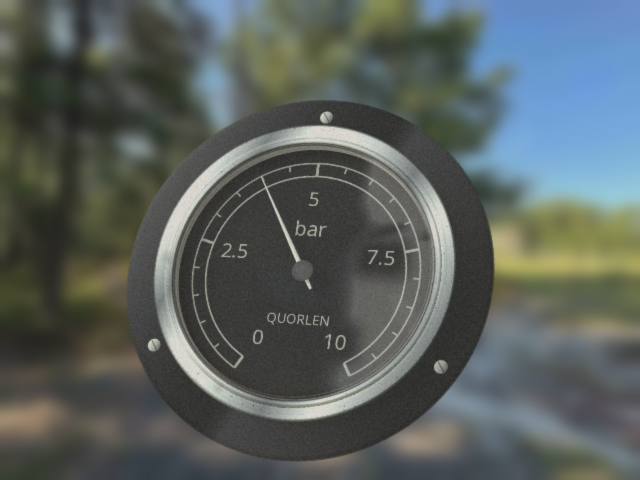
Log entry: 4 bar
